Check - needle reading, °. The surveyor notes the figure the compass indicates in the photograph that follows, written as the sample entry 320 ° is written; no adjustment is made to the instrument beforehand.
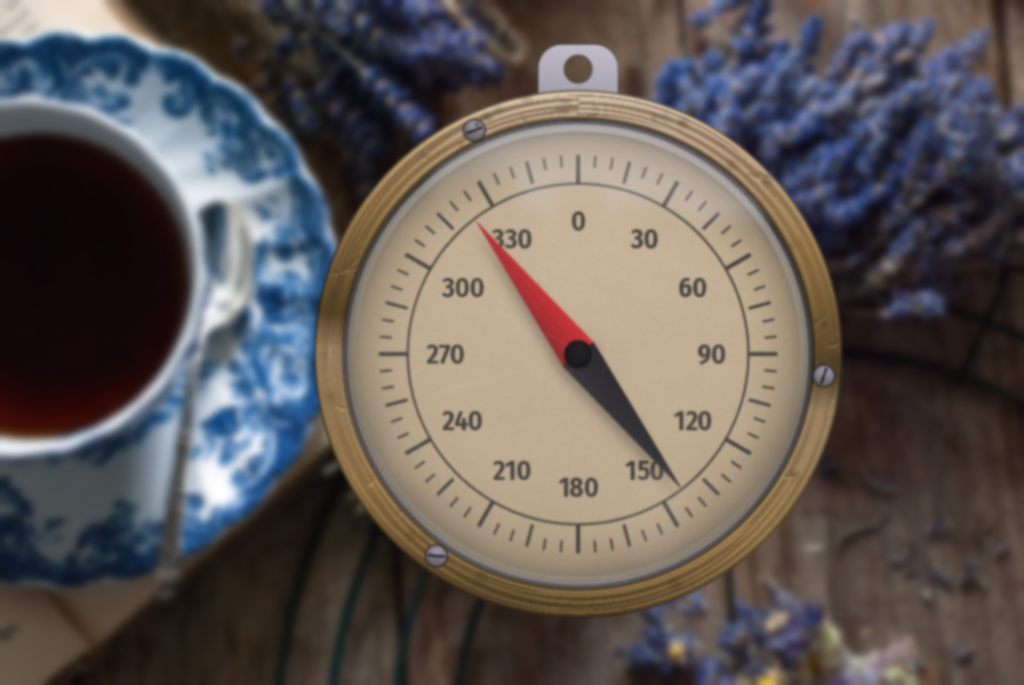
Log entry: 322.5 °
